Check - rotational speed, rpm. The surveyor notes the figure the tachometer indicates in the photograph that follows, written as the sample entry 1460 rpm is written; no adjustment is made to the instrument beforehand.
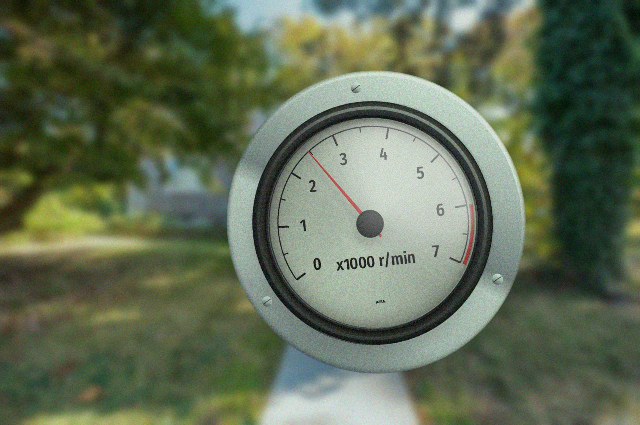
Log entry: 2500 rpm
